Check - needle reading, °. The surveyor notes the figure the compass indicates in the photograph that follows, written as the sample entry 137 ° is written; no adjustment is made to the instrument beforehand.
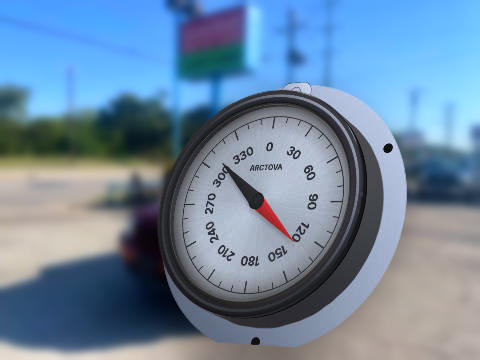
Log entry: 130 °
